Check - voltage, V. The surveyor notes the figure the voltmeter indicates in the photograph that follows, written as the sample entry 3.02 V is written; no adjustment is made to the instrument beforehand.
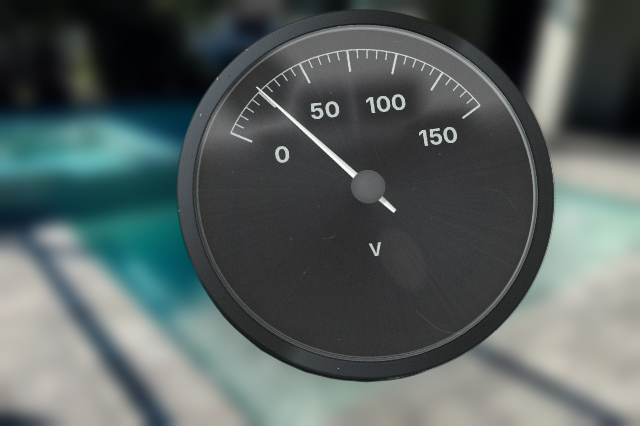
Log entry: 25 V
